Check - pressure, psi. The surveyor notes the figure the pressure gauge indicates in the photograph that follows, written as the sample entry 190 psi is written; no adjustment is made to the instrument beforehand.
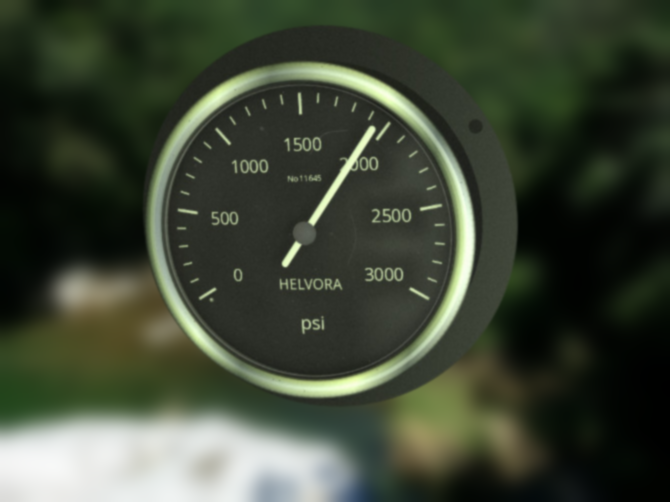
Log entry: 1950 psi
